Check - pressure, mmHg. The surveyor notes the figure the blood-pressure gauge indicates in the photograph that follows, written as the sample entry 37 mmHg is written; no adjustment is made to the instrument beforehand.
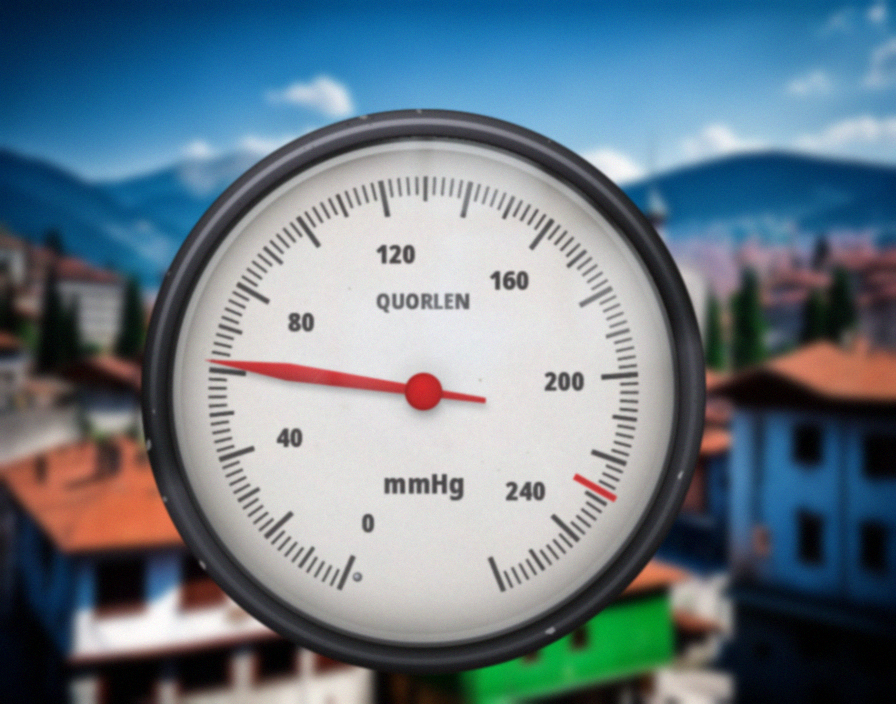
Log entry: 62 mmHg
